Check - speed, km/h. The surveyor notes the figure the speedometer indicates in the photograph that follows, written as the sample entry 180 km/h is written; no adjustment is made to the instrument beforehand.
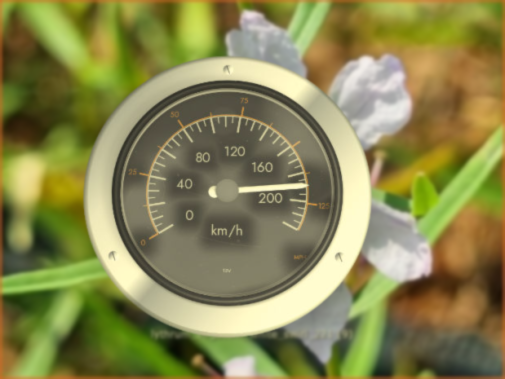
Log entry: 190 km/h
